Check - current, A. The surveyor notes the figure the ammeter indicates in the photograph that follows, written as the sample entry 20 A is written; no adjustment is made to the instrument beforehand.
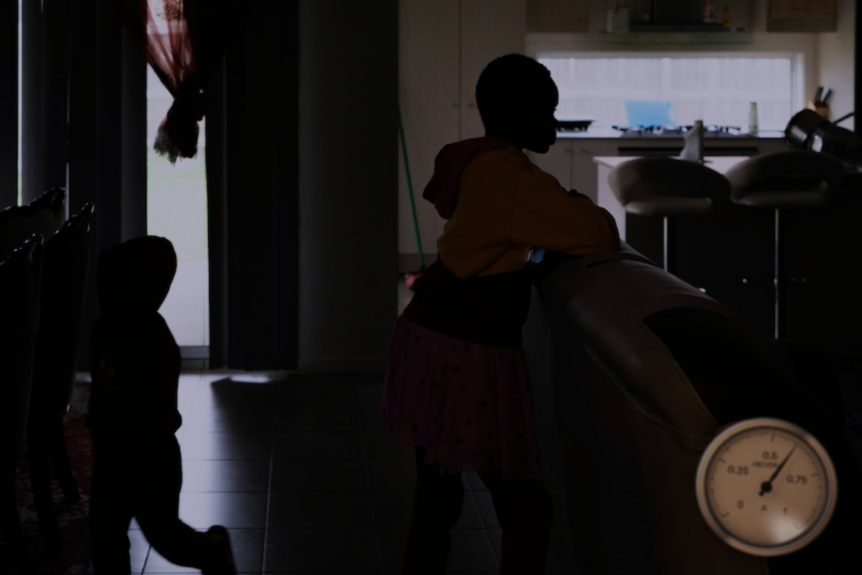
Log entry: 0.6 A
